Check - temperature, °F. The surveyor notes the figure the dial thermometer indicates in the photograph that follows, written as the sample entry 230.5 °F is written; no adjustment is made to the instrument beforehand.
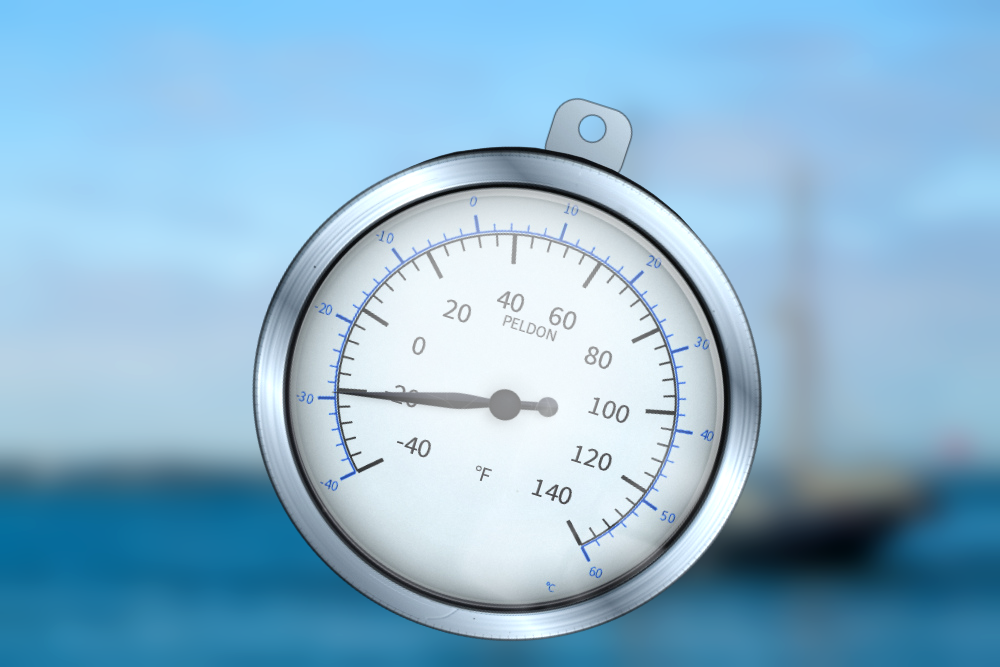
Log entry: -20 °F
